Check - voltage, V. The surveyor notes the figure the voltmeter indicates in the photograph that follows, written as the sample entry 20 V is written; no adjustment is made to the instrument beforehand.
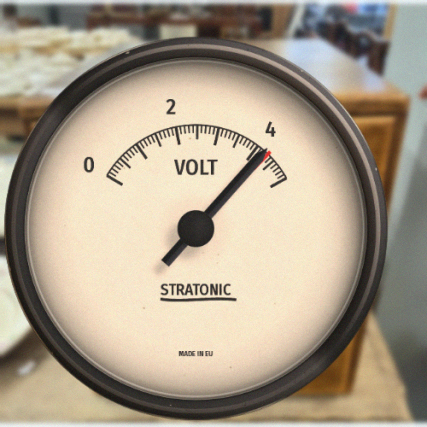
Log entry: 4.2 V
